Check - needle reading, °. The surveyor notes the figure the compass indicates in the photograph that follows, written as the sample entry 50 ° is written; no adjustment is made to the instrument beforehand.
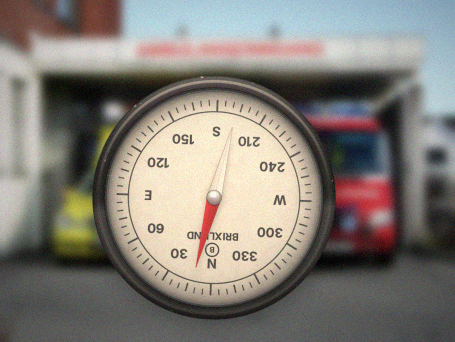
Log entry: 12.5 °
